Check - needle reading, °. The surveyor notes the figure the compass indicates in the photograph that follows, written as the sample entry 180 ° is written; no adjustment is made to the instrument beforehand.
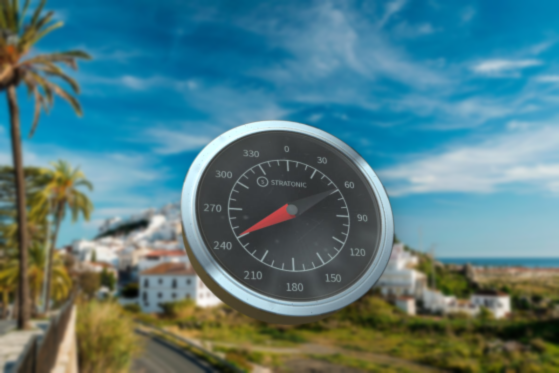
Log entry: 240 °
